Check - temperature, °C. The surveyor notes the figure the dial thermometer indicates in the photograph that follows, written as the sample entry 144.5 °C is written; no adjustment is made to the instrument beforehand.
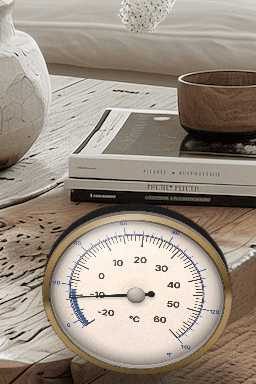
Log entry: -10 °C
